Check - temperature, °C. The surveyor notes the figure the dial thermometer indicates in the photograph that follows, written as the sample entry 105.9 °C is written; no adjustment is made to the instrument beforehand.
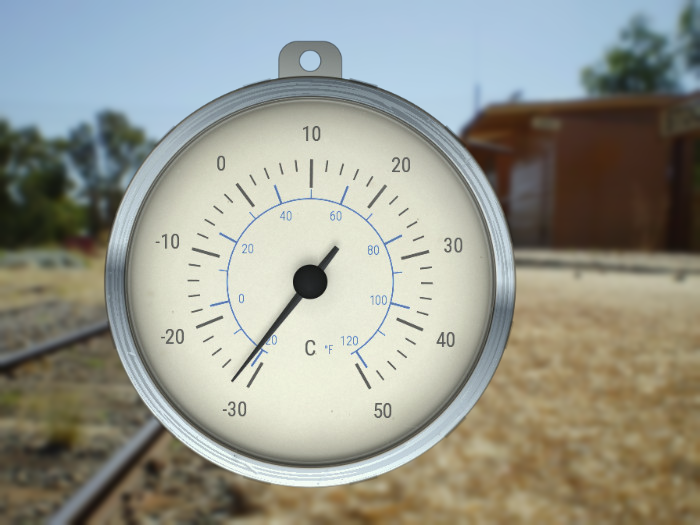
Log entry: -28 °C
